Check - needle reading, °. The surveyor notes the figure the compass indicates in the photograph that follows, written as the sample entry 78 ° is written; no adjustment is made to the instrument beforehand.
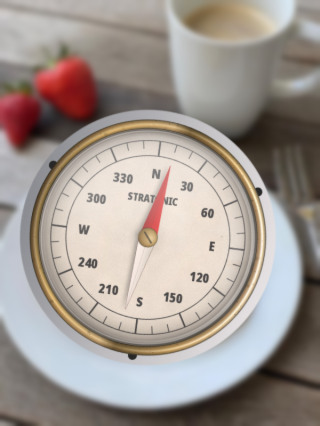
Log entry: 10 °
